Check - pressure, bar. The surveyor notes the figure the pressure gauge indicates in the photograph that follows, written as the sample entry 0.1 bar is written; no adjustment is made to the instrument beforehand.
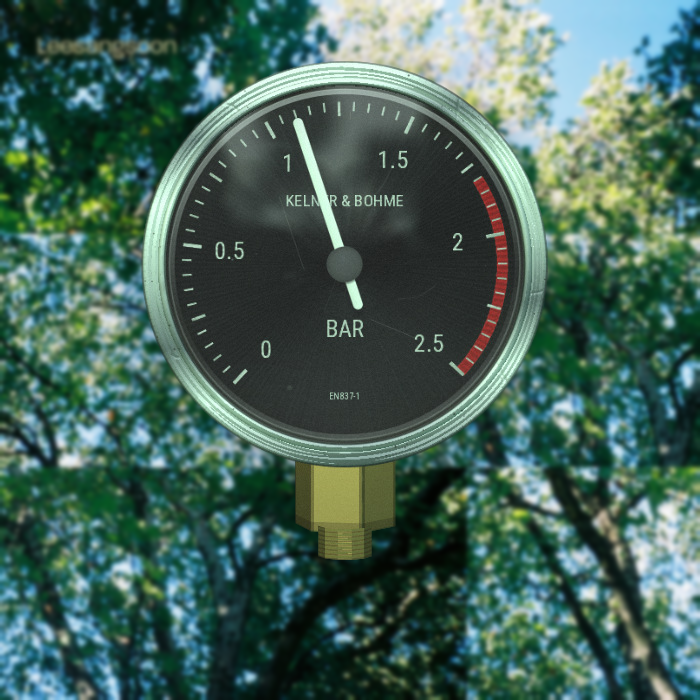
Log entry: 1.1 bar
